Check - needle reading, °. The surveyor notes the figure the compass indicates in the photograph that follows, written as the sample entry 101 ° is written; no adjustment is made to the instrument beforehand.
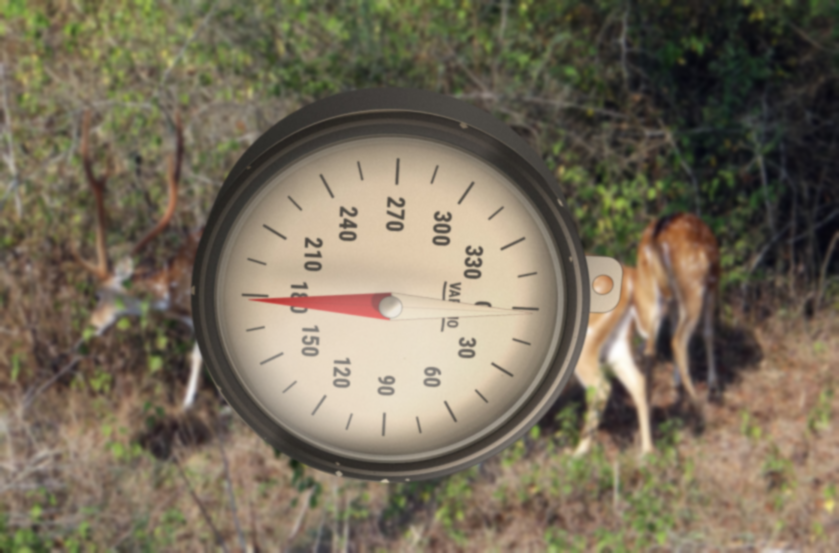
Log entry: 180 °
